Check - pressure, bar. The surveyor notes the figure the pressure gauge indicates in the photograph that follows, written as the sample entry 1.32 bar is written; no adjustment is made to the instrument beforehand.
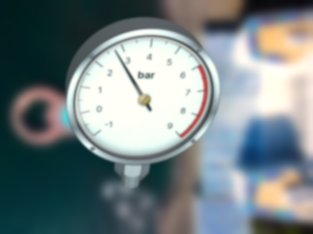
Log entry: 2.75 bar
